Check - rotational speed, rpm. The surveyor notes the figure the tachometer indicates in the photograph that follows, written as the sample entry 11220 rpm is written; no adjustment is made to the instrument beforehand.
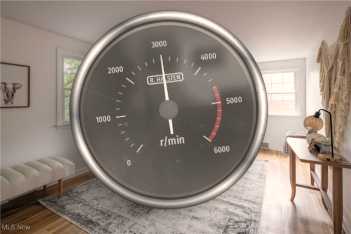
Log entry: 3000 rpm
